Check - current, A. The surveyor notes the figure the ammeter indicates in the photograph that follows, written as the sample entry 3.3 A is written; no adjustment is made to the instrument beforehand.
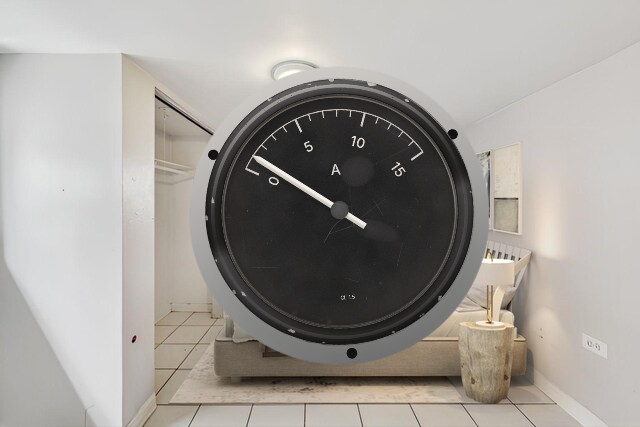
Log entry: 1 A
